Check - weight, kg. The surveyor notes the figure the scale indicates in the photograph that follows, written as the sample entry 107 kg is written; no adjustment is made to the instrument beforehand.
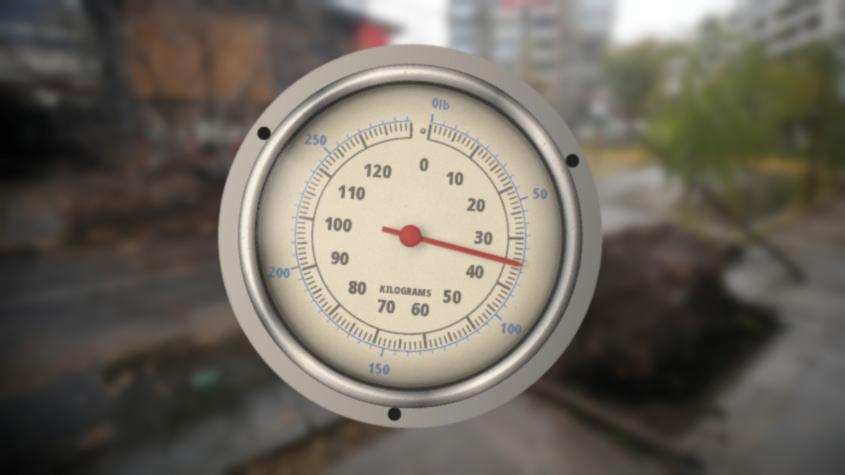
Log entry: 35 kg
